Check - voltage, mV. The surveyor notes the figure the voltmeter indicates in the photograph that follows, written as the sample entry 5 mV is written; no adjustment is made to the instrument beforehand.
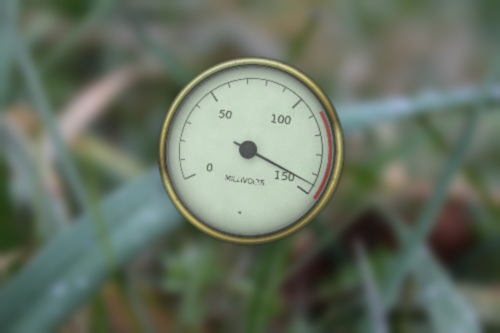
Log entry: 145 mV
